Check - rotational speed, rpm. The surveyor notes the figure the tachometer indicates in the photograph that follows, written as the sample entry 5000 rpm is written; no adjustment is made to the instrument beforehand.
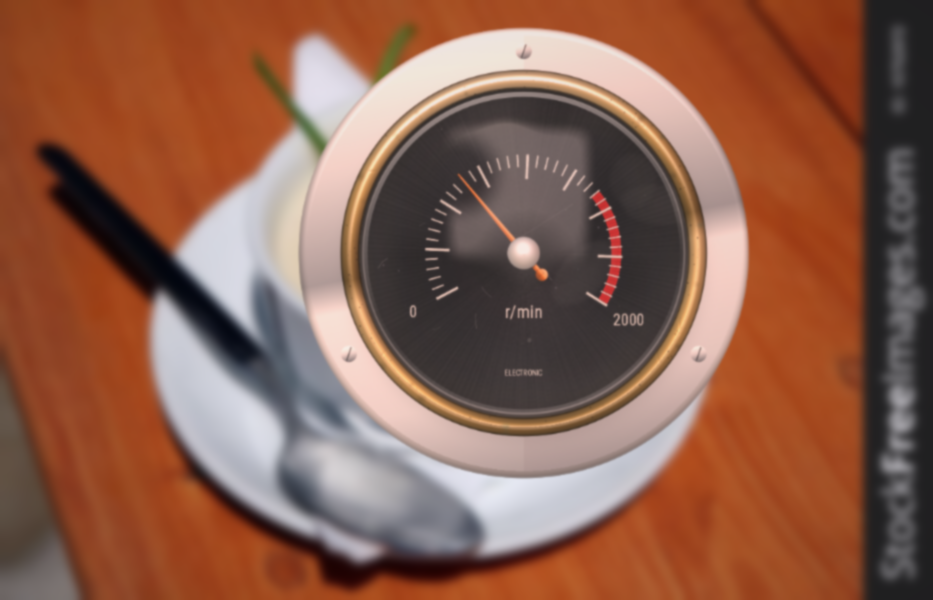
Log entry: 650 rpm
